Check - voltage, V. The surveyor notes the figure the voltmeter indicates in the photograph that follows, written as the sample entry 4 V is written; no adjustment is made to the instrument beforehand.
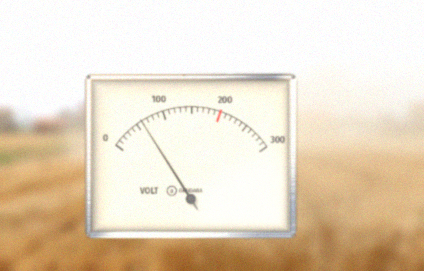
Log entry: 60 V
